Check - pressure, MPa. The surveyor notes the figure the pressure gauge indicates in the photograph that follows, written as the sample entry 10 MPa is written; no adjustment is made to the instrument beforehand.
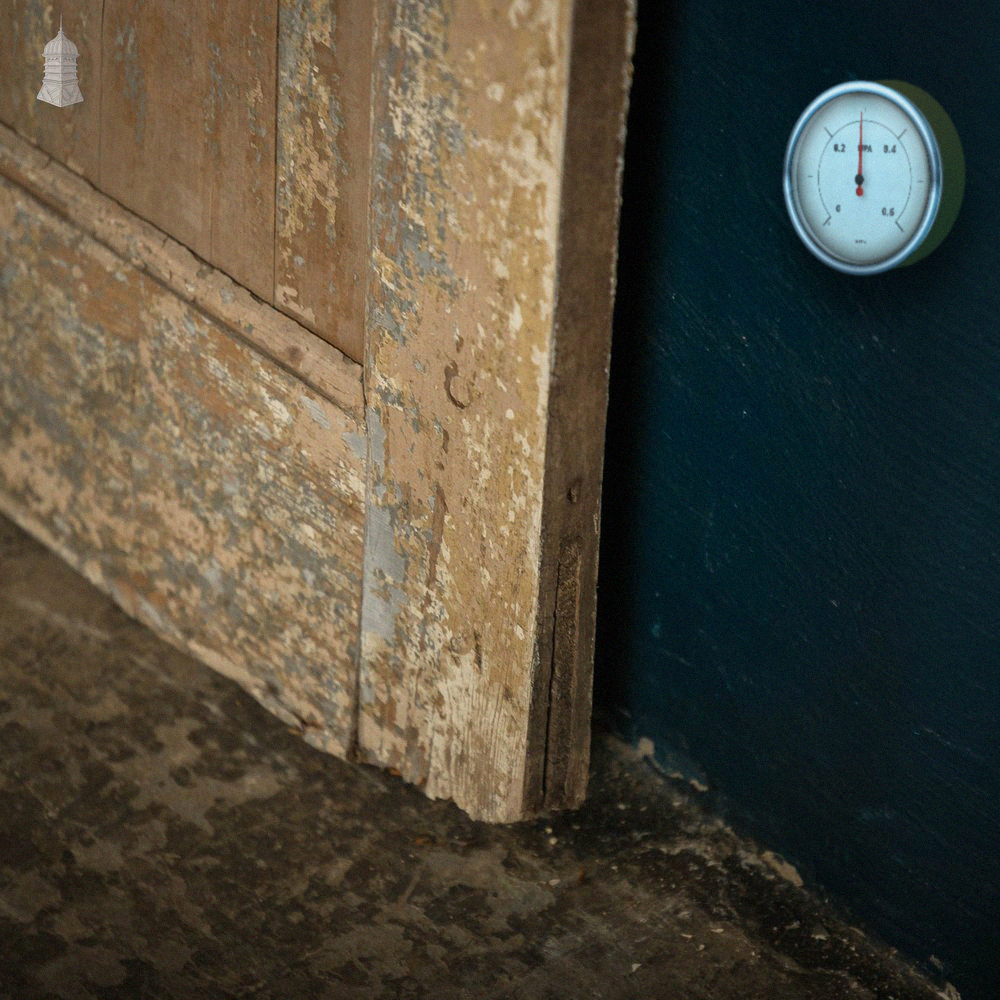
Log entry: 0.3 MPa
